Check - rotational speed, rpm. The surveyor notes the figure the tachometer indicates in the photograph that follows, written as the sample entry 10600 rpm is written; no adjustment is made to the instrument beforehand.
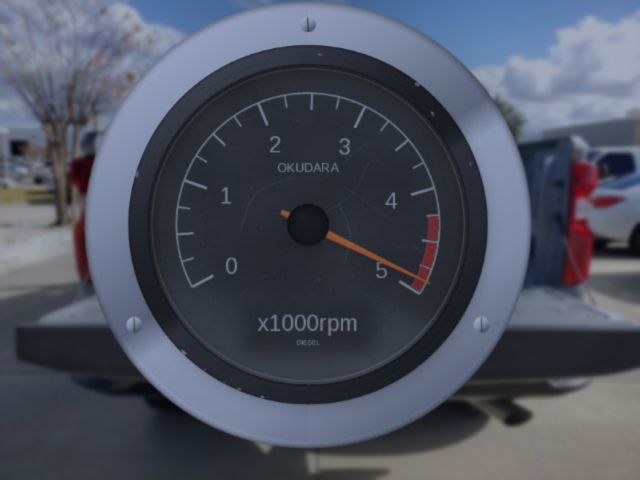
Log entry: 4875 rpm
